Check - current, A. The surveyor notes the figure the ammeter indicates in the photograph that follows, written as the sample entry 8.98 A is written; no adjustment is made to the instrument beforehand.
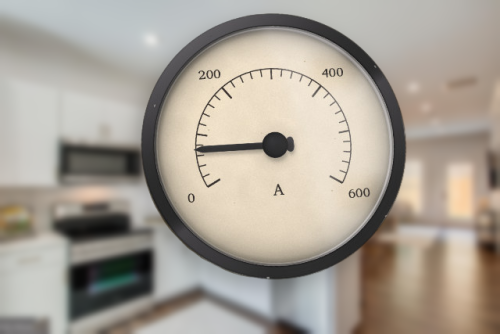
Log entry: 70 A
